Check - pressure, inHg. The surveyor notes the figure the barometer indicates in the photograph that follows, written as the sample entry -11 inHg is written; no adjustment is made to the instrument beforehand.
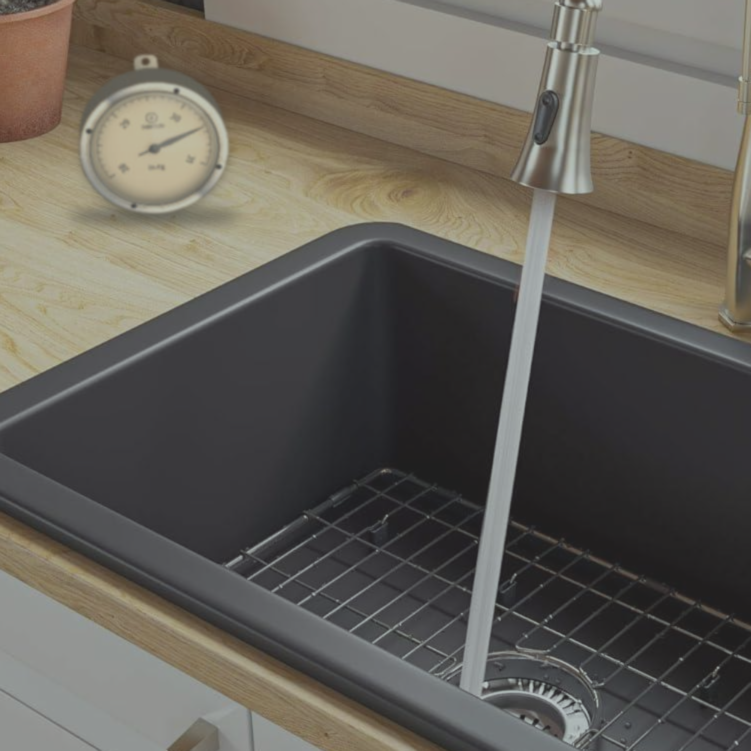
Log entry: 30.4 inHg
